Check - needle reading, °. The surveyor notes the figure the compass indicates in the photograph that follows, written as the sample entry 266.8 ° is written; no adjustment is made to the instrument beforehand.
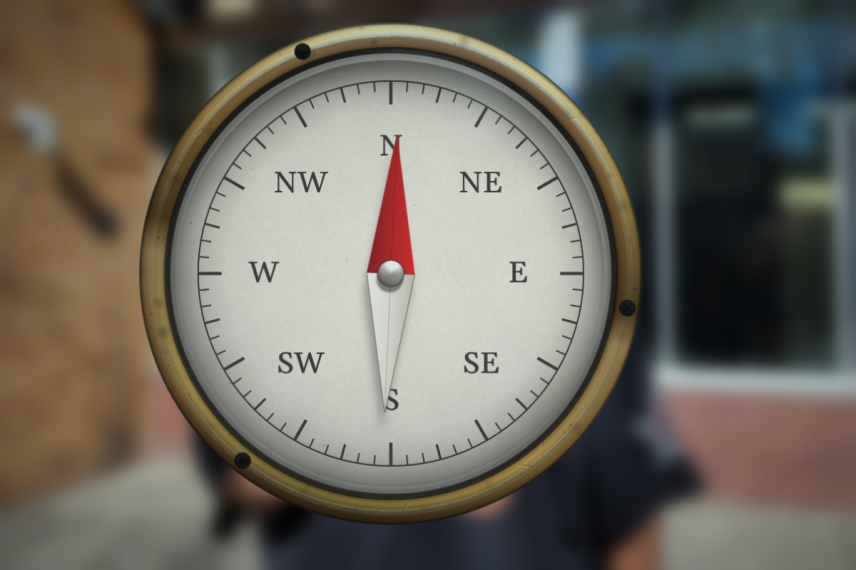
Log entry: 2.5 °
